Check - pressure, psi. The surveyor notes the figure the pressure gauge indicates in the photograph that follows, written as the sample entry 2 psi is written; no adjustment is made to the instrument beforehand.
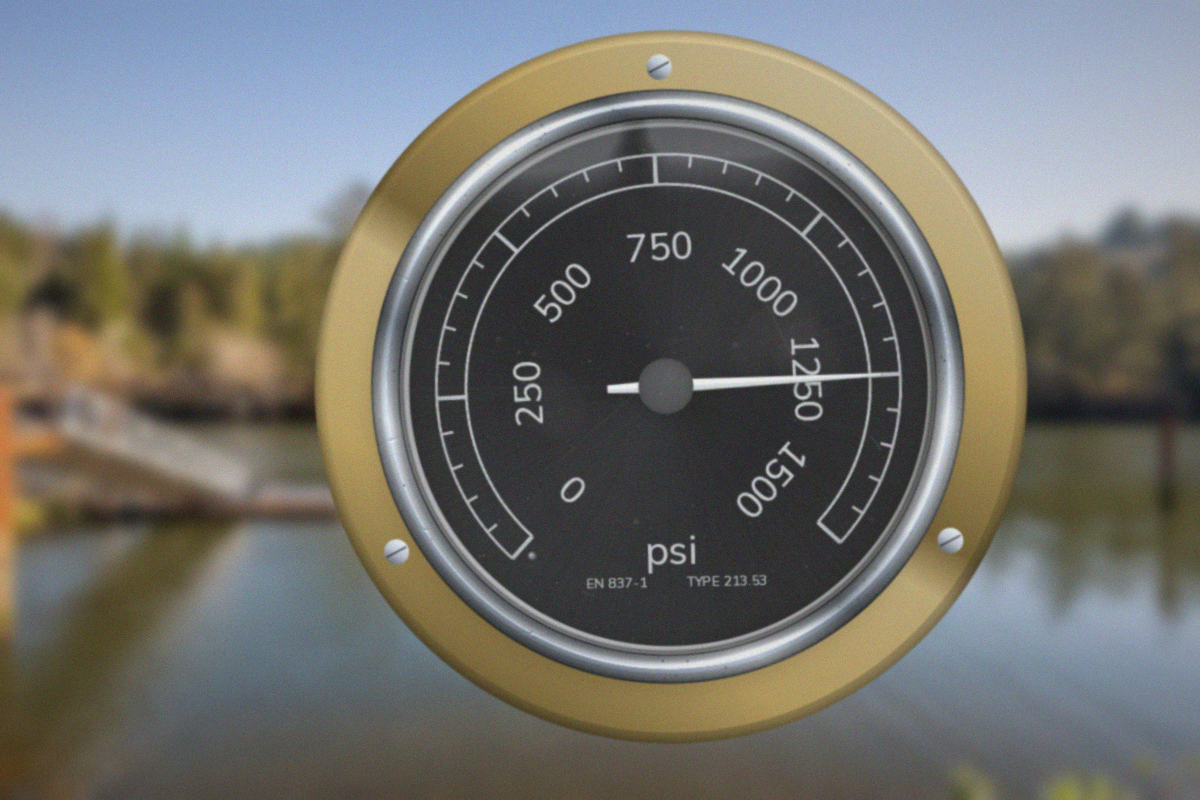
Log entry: 1250 psi
